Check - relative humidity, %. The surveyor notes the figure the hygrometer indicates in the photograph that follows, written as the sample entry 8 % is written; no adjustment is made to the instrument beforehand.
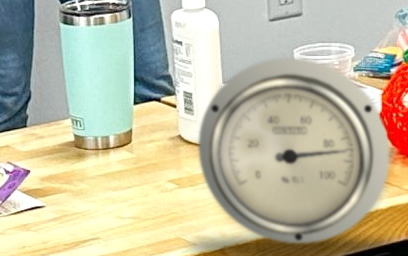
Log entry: 85 %
